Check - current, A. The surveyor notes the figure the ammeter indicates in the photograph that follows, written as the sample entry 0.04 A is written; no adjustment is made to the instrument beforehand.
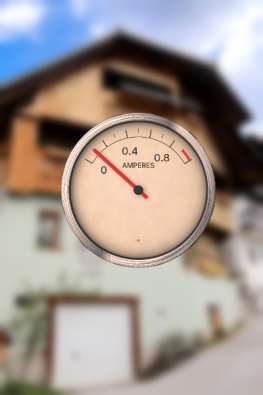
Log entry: 0.1 A
